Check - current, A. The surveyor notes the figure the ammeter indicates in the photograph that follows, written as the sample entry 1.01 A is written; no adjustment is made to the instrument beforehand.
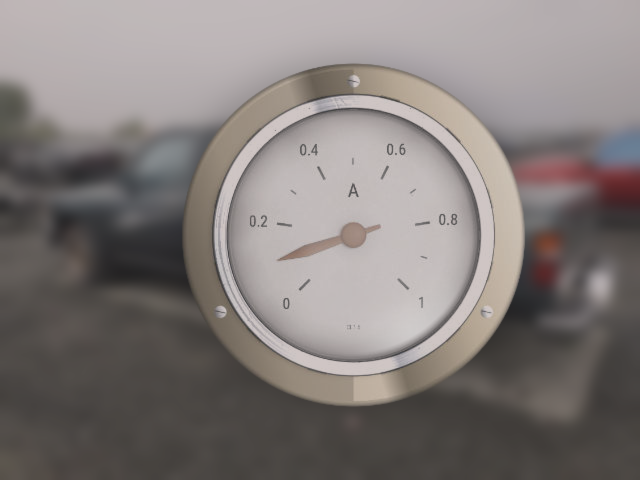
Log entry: 0.1 A
